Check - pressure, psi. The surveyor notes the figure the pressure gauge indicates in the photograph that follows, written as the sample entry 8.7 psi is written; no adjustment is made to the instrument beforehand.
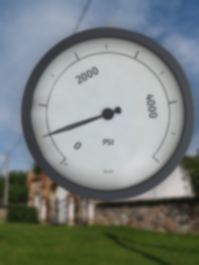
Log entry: 500 psi
